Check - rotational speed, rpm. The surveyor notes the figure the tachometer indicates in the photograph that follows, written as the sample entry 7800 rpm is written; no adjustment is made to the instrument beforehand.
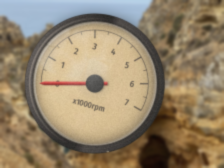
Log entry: 0 rpm
